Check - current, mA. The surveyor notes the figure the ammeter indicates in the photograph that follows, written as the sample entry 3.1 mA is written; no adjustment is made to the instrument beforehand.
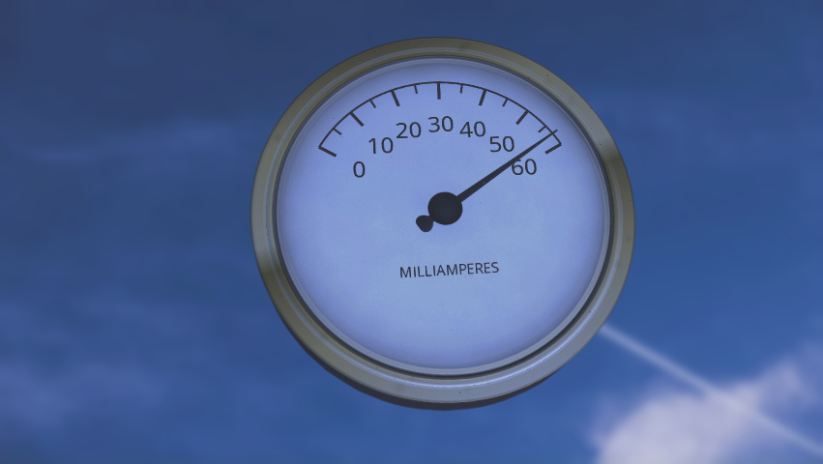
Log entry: 57.5 mA
